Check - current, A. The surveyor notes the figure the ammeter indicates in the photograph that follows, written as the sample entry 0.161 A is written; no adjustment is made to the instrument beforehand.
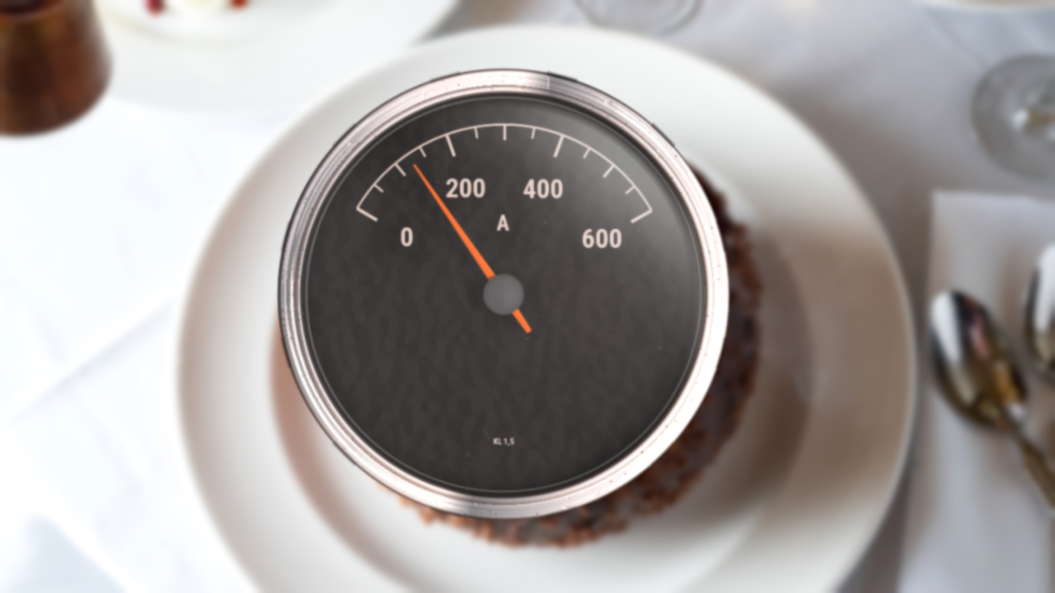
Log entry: 125 A
